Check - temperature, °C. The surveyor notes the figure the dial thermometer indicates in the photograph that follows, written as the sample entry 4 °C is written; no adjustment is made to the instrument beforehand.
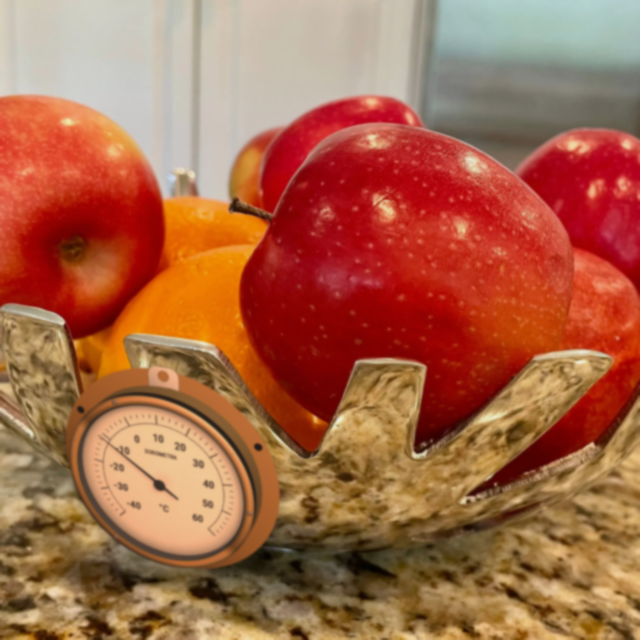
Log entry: -10 °C
